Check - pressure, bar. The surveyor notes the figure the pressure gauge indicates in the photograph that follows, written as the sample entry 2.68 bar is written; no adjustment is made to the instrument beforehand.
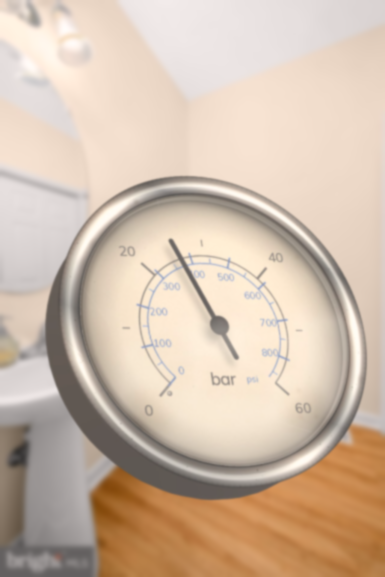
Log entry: 25 bar
